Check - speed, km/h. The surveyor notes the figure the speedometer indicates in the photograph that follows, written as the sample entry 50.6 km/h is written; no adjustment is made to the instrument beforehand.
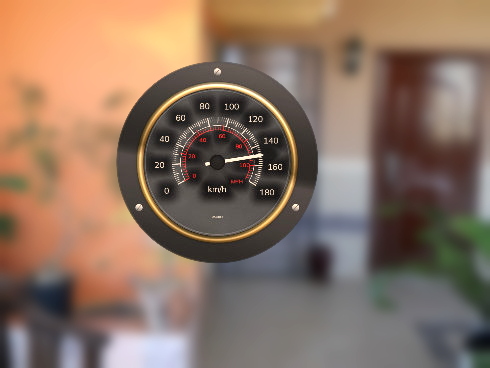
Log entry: 150 km/h
